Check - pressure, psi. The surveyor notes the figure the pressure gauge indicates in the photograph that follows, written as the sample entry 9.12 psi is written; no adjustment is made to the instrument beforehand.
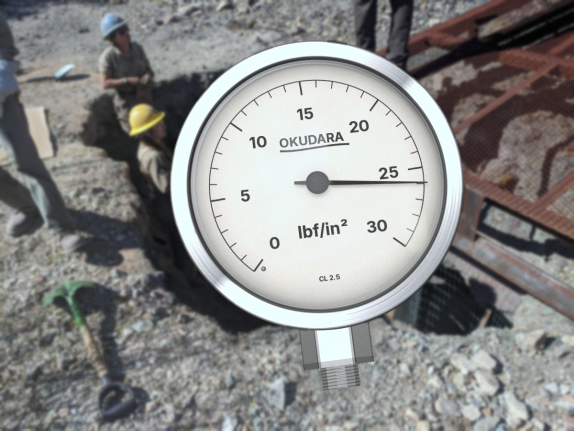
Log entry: 26 psi
